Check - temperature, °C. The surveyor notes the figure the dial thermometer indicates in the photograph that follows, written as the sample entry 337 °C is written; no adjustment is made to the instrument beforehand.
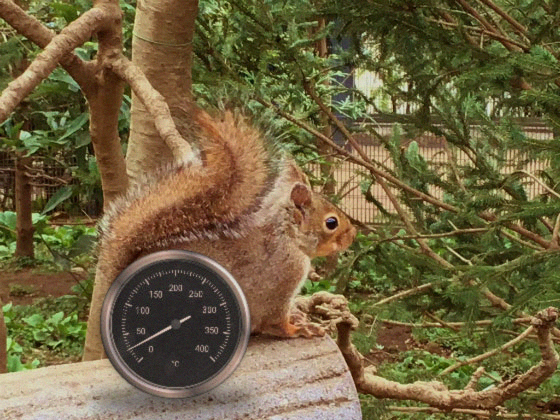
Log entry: 25 °C
